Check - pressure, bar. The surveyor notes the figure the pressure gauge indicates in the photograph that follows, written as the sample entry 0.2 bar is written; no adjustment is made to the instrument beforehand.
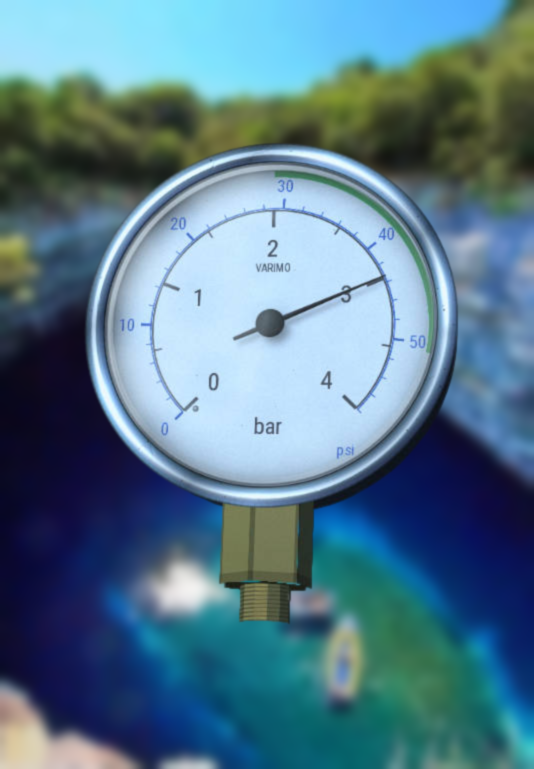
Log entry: 3 bar
